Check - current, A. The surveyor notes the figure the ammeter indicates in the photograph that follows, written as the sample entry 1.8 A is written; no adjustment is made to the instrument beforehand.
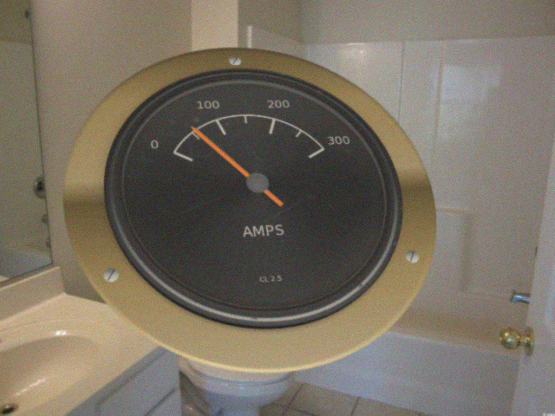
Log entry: 50 A
